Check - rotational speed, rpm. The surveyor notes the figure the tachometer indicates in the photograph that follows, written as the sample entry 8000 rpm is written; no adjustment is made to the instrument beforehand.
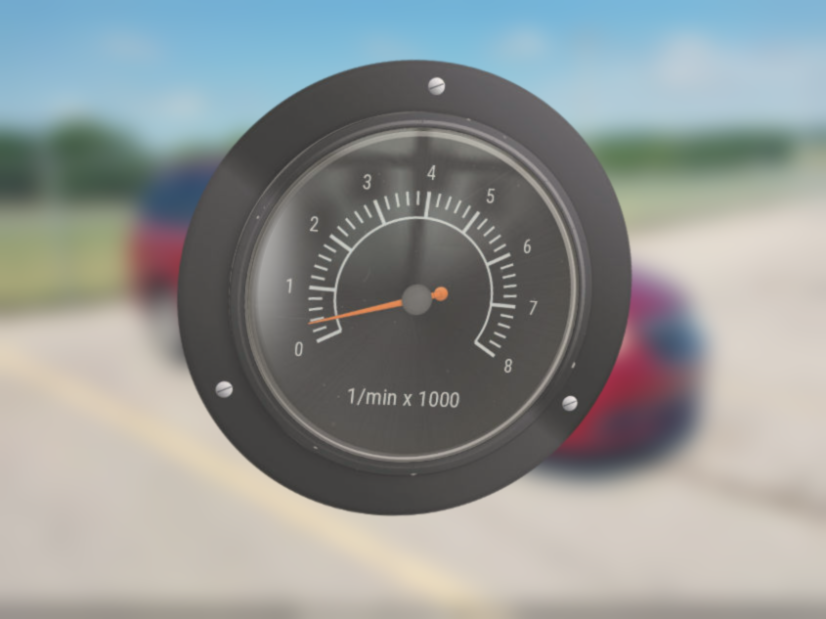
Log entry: 400 rpm
